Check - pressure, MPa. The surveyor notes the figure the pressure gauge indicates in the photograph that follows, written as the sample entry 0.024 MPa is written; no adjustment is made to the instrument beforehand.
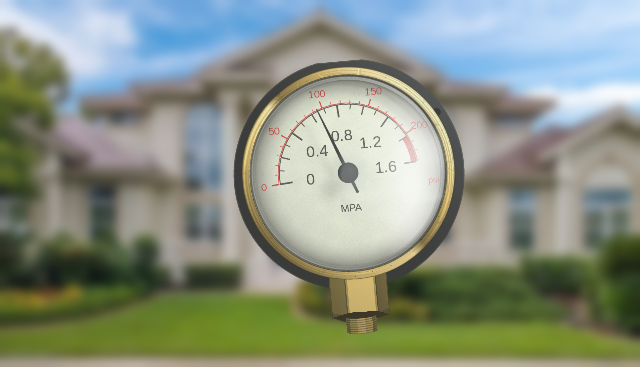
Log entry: 0.65 MPa
